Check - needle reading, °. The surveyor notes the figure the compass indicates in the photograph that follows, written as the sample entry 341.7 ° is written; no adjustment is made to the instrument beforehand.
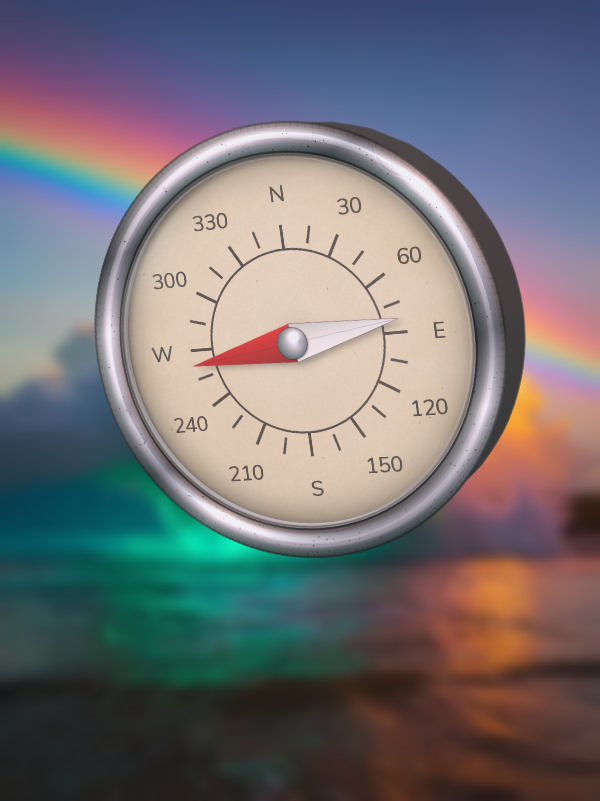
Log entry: 262.5 °
